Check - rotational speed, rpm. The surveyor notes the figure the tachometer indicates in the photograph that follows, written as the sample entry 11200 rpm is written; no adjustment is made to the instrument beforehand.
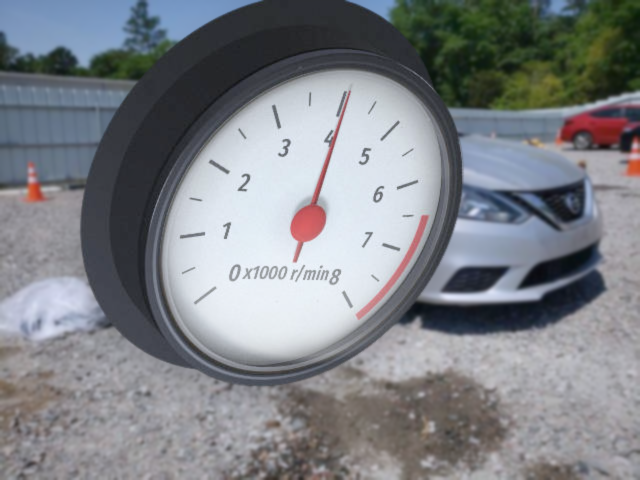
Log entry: 4000 rpm
